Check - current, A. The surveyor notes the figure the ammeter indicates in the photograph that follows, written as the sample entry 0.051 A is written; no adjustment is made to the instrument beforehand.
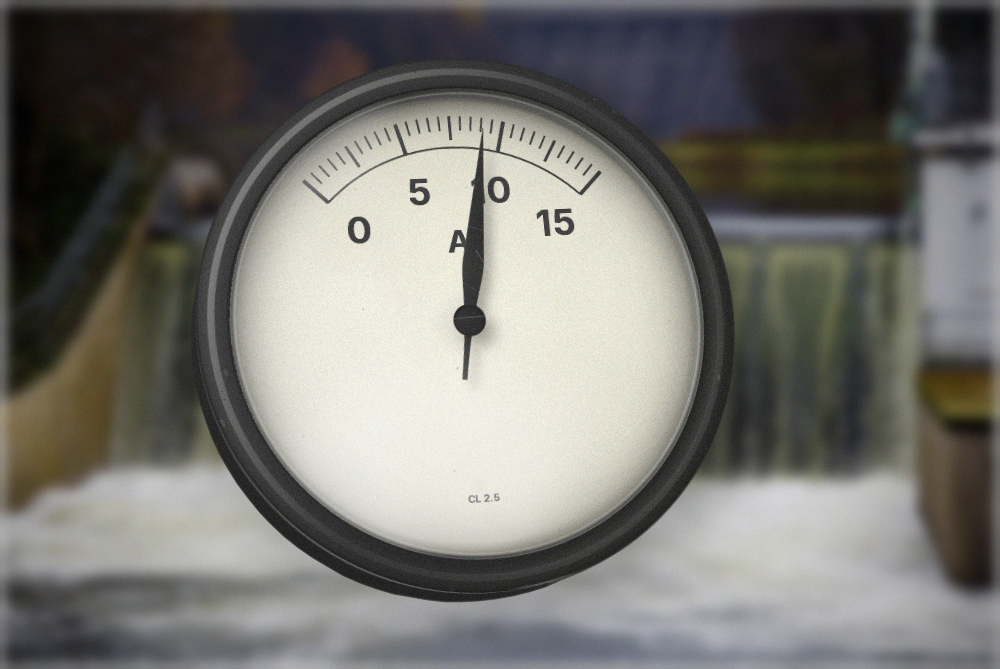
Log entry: 9 A
